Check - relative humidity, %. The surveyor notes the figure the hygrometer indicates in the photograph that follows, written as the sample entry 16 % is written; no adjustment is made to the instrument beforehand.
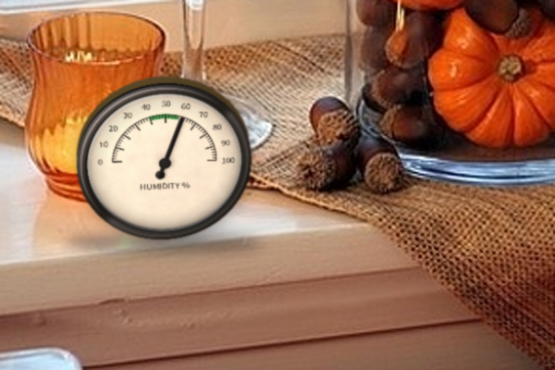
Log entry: 60 %
